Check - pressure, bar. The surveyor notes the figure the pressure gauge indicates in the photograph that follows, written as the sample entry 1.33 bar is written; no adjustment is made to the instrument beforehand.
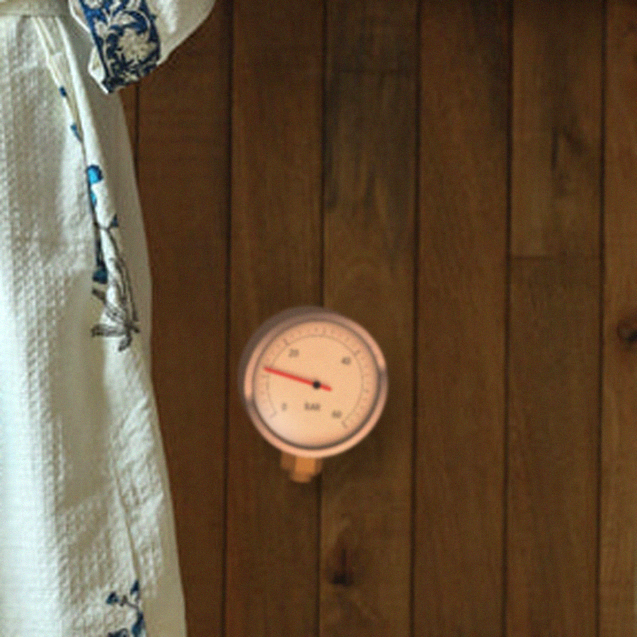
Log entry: 12 bar
